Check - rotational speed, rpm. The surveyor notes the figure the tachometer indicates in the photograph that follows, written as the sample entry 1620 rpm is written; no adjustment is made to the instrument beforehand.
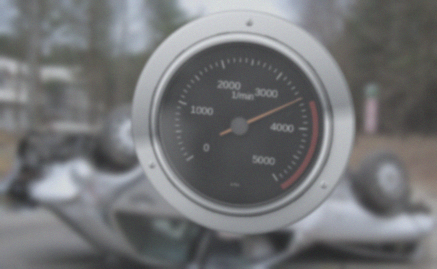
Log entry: 3500 rpm
